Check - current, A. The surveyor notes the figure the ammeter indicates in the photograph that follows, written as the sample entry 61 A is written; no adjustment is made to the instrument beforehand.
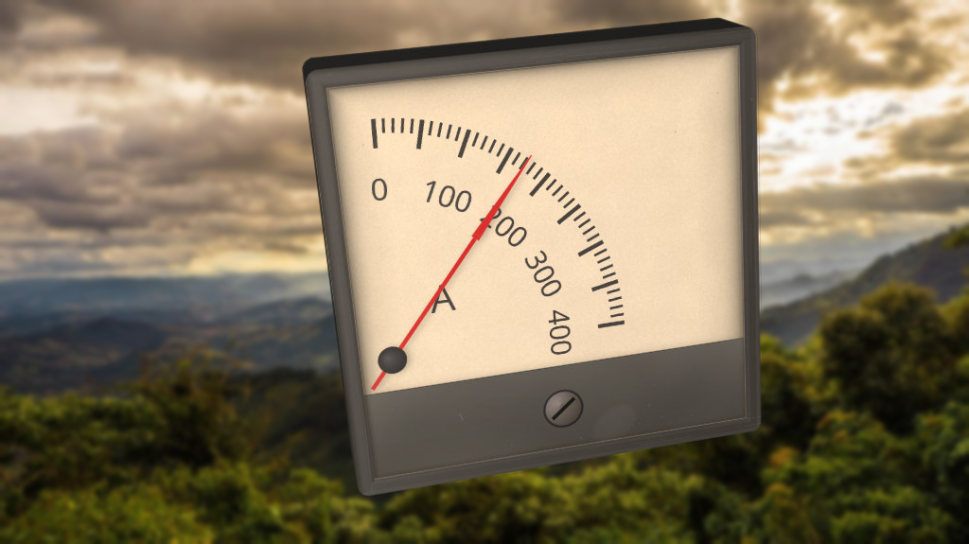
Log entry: 170 A
